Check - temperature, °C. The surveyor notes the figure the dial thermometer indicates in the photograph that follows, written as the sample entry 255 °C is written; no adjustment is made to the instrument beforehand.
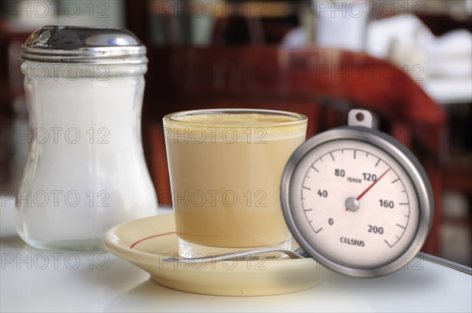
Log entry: 130 °C
